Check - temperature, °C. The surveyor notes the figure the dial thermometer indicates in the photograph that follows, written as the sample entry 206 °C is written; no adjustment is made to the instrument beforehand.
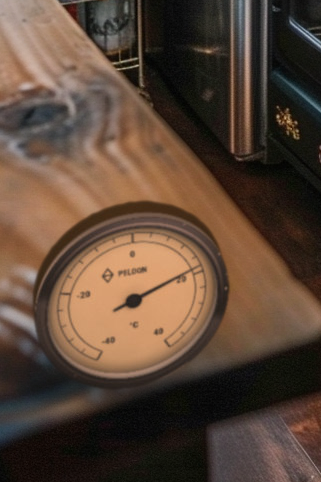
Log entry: 18 °C
